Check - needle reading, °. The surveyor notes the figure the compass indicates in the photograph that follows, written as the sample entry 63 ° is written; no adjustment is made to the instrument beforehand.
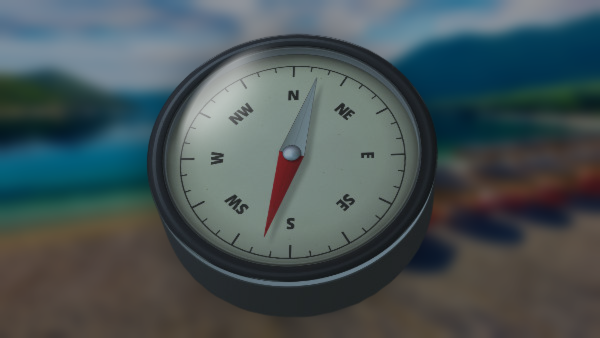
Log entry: 195 °
